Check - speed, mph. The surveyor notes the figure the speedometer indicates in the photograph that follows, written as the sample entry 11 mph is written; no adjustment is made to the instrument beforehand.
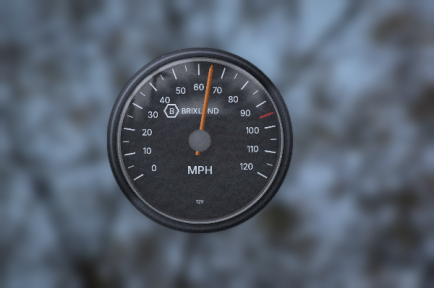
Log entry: 65 mph
